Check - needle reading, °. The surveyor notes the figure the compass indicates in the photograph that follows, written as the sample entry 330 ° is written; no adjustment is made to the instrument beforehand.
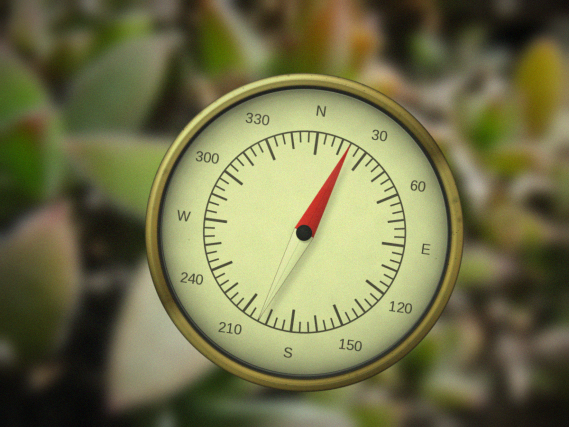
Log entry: 20 °
